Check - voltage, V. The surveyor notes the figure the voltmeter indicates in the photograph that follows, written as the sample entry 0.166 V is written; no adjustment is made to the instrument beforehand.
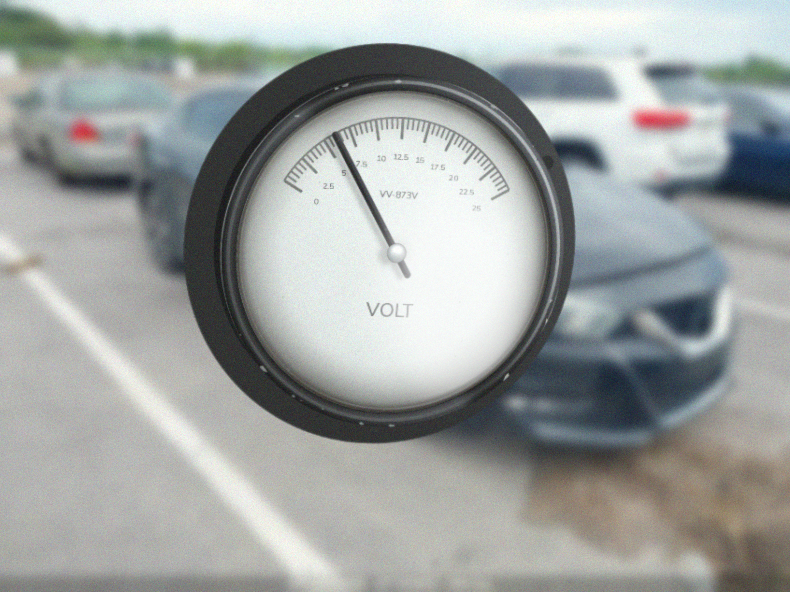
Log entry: 6 V
